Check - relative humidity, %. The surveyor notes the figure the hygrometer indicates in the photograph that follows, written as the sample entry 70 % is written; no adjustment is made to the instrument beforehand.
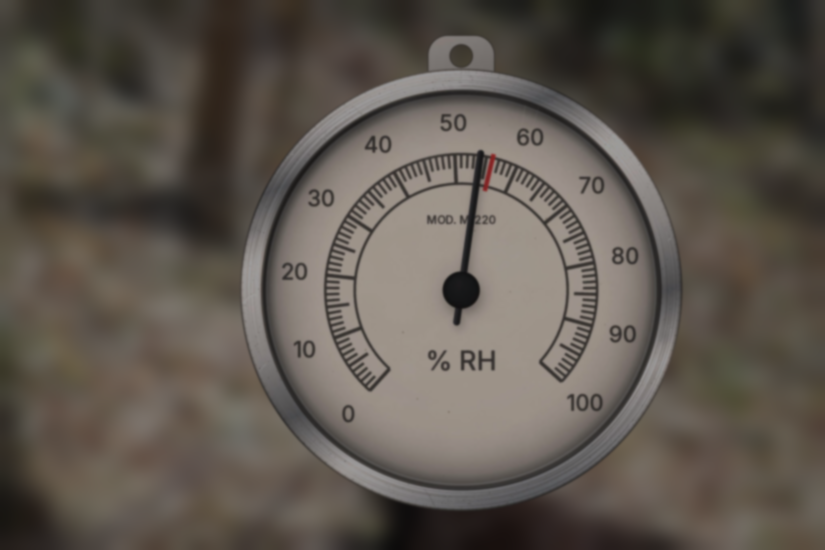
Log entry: 54 %
